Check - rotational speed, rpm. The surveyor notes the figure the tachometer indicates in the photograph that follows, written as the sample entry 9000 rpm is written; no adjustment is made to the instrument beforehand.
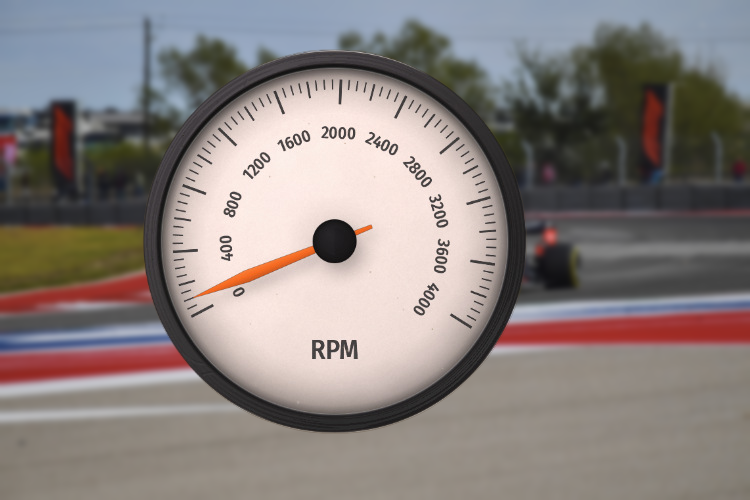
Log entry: 100 rpm
